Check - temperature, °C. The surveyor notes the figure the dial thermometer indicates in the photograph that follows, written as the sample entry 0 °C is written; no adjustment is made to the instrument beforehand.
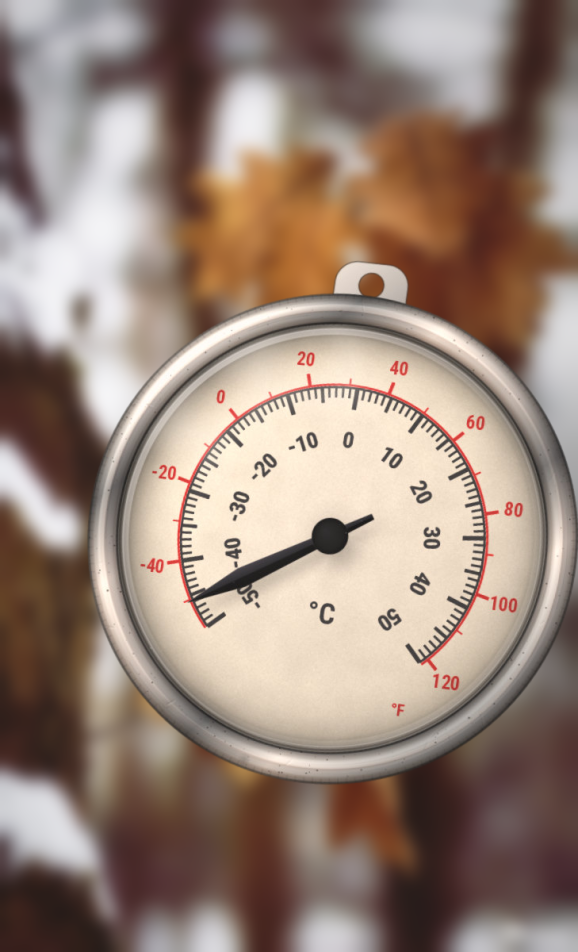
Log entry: -46 °C
